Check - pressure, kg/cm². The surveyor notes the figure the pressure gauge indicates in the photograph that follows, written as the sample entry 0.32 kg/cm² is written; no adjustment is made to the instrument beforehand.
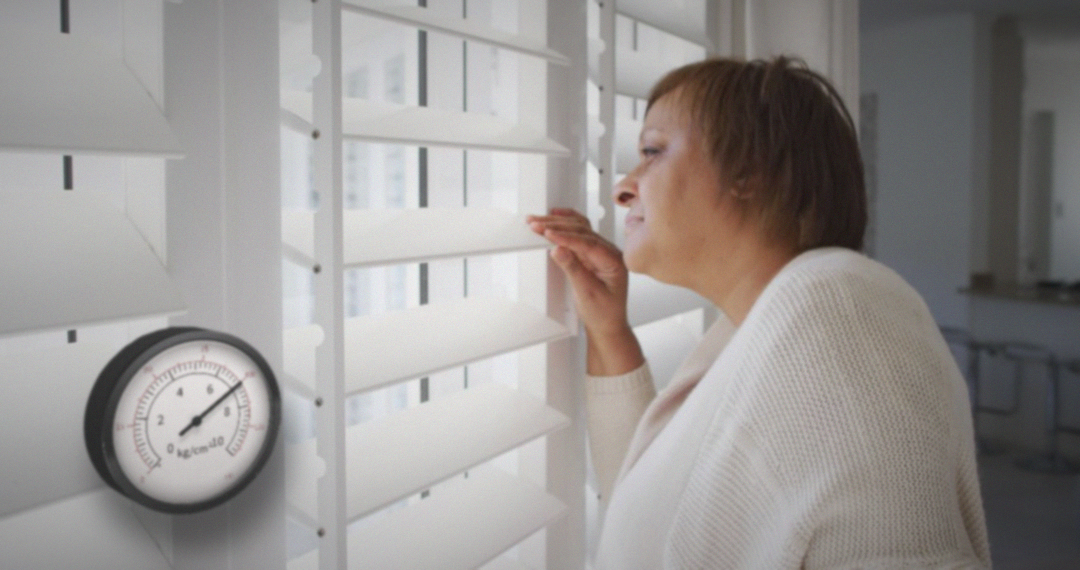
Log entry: 7 kg/cm²
